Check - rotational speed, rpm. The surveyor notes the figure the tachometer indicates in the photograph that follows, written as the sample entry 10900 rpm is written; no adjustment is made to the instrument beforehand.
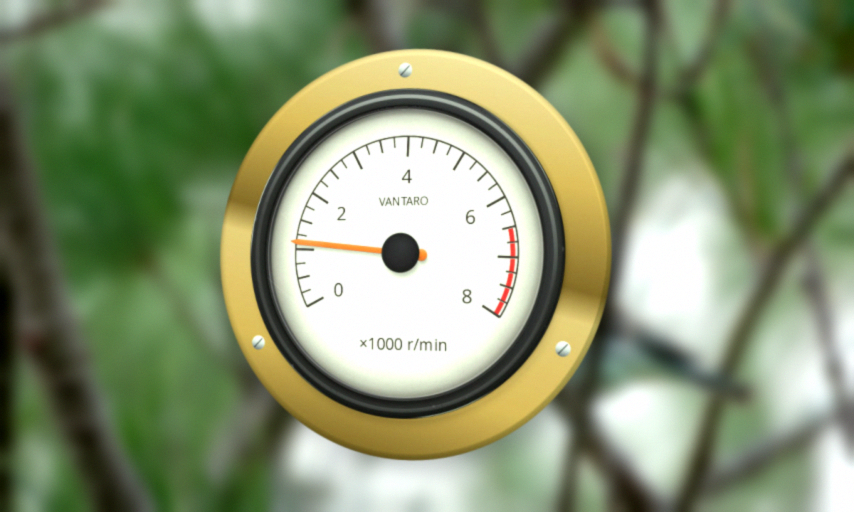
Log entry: 1125 rpm
